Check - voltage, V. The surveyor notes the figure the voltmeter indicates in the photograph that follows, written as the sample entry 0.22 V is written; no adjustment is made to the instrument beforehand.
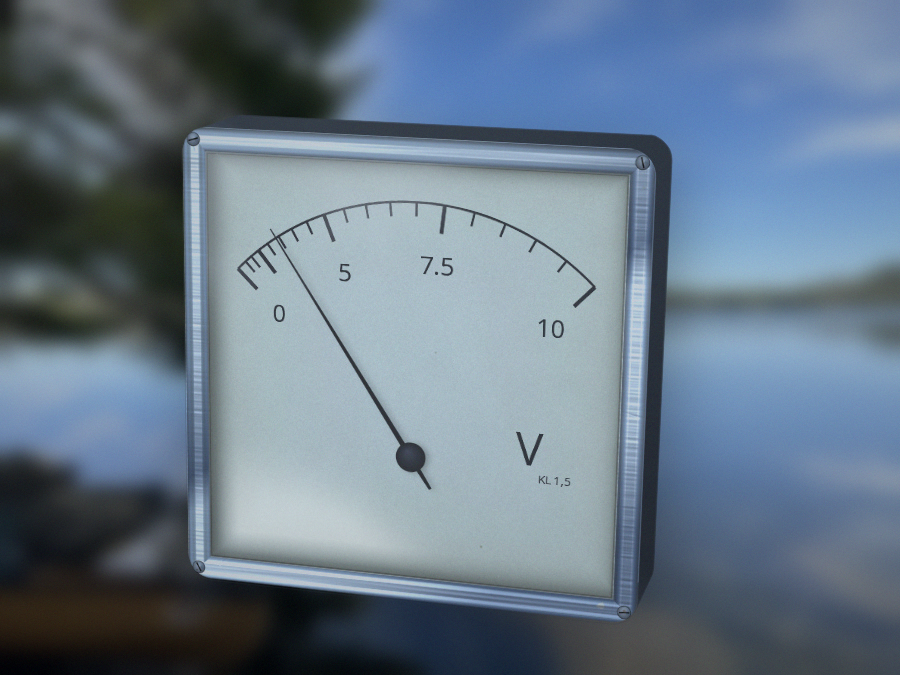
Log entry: 3.5 V
